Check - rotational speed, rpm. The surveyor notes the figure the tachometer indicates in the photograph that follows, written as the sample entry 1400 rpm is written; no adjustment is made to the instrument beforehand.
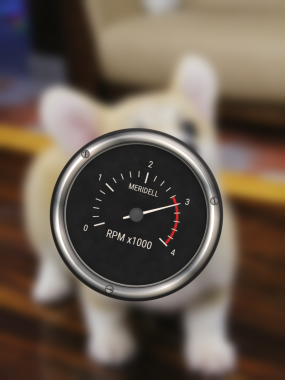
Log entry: 3000 rpm
